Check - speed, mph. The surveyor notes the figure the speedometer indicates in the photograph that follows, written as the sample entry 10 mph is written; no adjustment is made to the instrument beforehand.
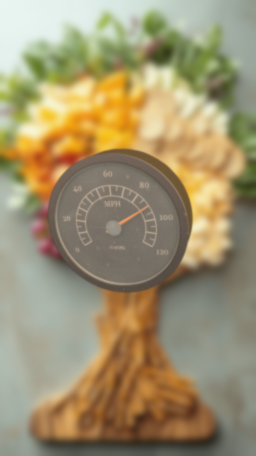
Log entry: 90 mph
